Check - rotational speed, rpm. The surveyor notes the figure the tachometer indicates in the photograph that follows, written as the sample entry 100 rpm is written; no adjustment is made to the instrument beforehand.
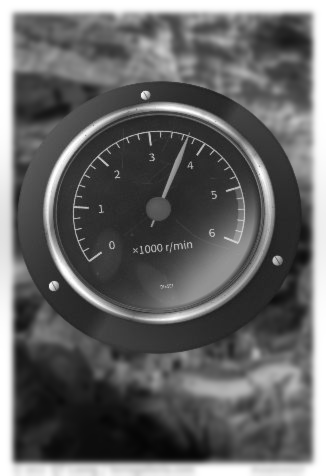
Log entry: 3700 rpm
